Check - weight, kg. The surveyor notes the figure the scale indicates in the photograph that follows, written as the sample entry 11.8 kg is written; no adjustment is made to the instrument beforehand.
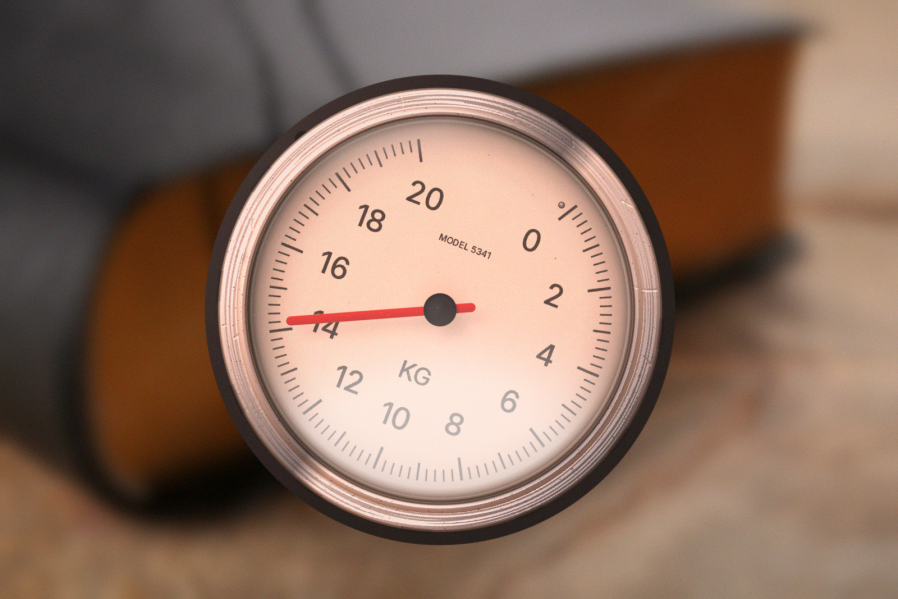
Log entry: 14.2 kg
